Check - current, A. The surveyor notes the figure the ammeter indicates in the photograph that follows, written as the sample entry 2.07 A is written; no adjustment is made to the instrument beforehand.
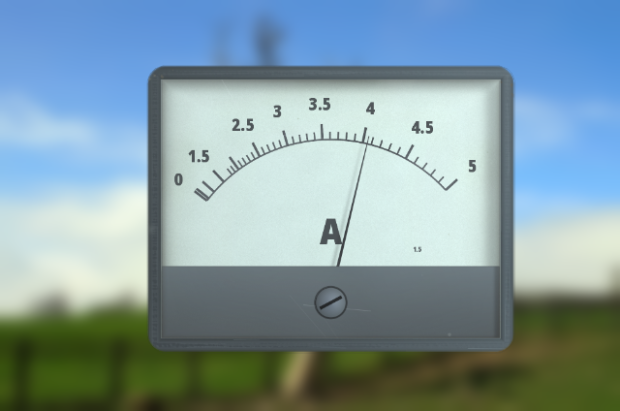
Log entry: 4.05 A
